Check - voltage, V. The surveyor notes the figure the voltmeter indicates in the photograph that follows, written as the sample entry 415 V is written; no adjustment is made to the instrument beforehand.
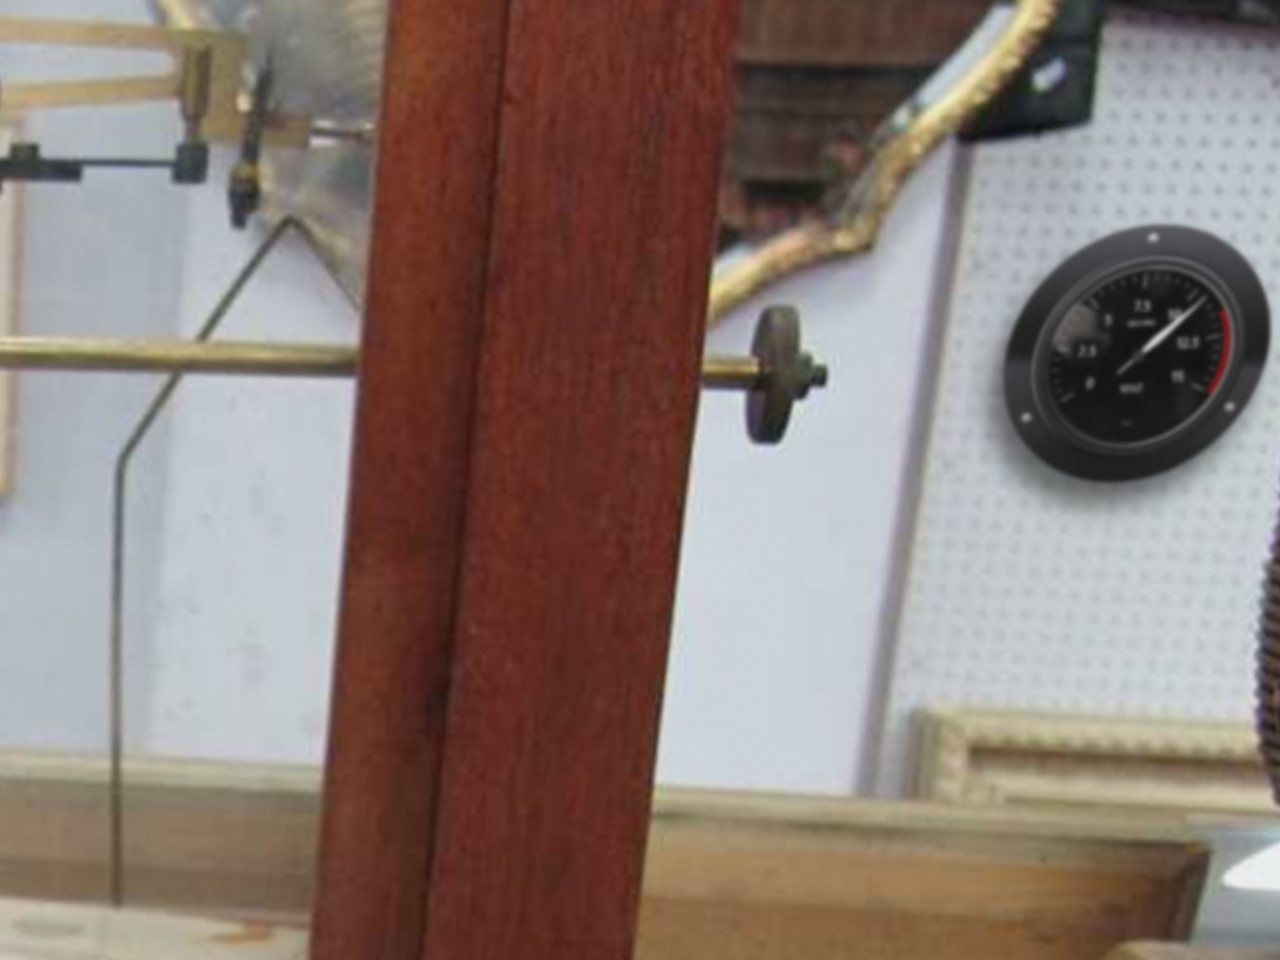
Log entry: 10.5 V
